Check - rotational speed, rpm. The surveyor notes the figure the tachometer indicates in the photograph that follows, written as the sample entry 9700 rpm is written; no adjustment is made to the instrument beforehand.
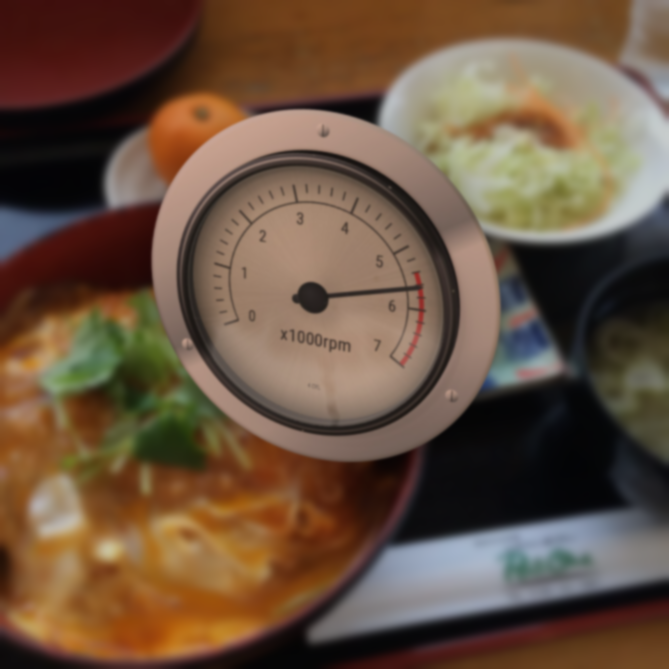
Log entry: 5600 rpm
